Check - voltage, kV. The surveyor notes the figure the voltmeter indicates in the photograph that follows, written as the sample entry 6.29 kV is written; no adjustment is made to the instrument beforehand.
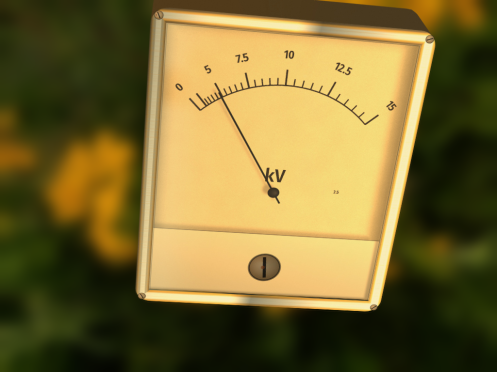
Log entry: 5 kV
